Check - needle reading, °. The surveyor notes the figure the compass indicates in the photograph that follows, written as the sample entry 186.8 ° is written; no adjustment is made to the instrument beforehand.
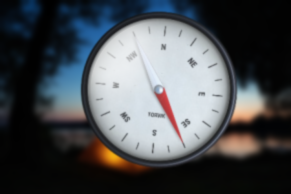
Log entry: 150 °
